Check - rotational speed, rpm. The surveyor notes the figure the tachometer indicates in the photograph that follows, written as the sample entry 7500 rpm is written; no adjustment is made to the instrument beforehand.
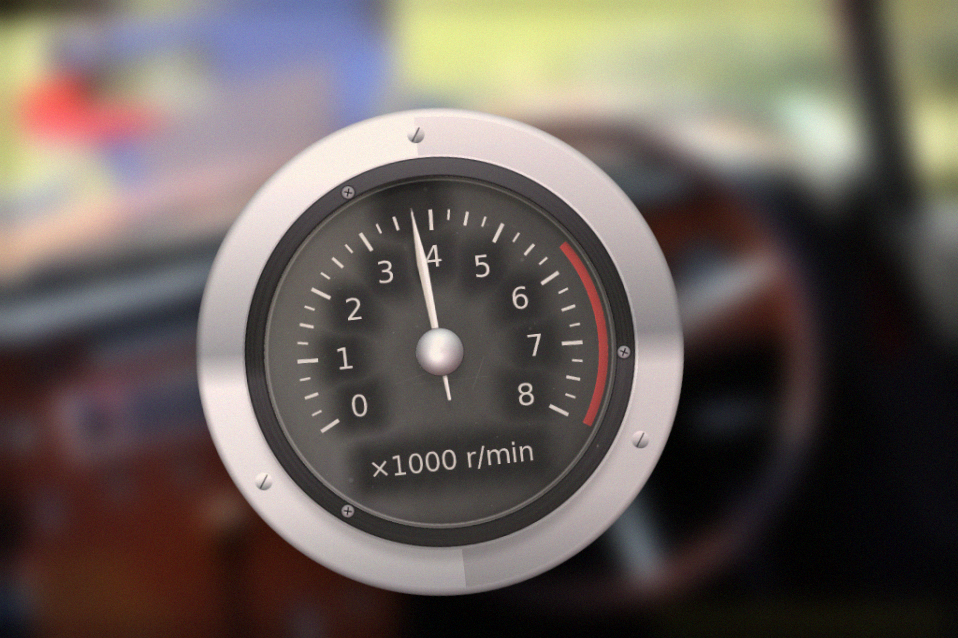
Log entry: 3750 rpm
